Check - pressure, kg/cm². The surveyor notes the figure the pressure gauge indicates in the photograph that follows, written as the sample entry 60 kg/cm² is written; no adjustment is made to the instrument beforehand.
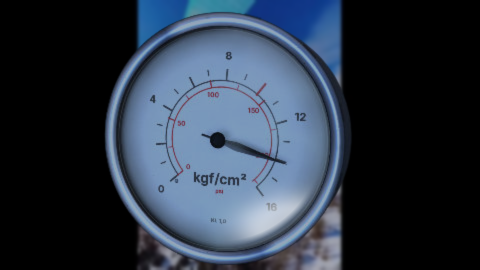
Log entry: 14 kg/cm²
